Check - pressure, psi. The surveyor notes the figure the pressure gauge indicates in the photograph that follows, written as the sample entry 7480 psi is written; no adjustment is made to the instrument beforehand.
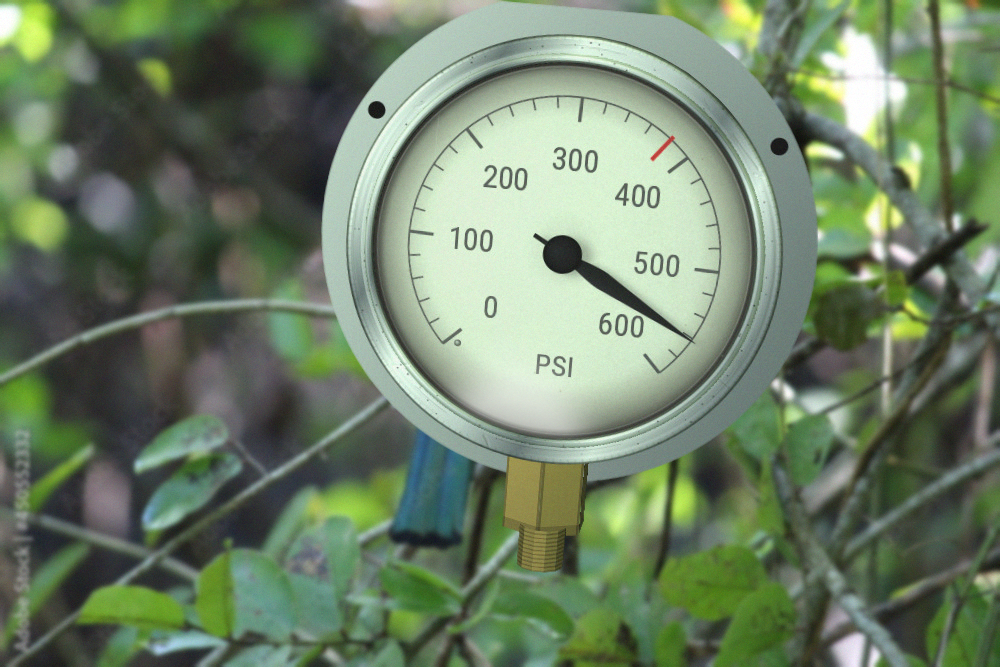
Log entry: 560 psi
